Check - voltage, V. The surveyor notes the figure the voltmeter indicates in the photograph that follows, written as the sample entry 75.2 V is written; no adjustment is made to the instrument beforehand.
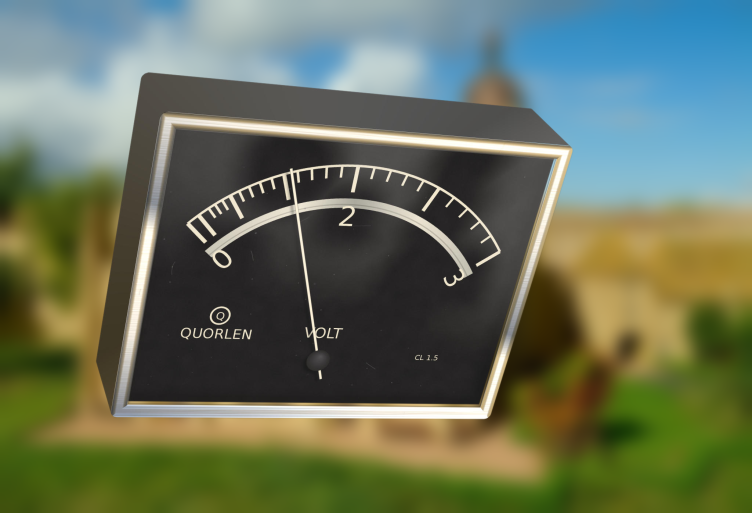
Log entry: 1.55 V
